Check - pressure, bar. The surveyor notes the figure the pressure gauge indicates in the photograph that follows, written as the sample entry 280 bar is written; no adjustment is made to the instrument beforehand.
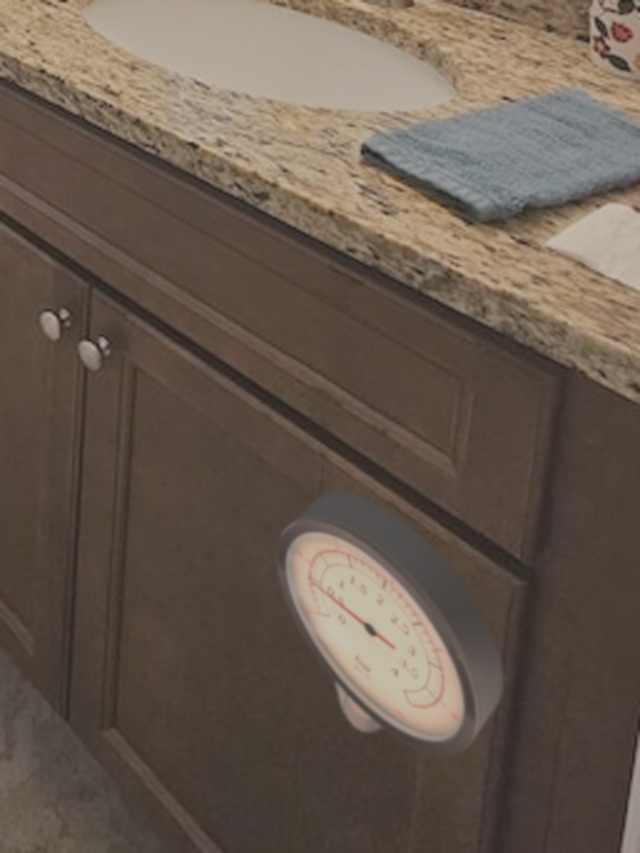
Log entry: 0.5 bar
